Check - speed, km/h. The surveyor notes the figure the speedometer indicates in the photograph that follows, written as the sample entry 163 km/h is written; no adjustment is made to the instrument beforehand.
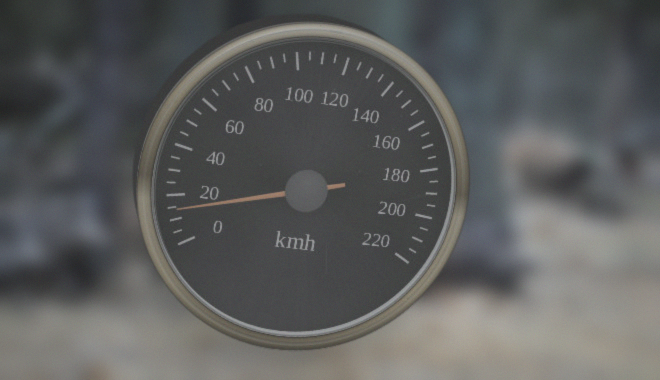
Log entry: 15 km/h
